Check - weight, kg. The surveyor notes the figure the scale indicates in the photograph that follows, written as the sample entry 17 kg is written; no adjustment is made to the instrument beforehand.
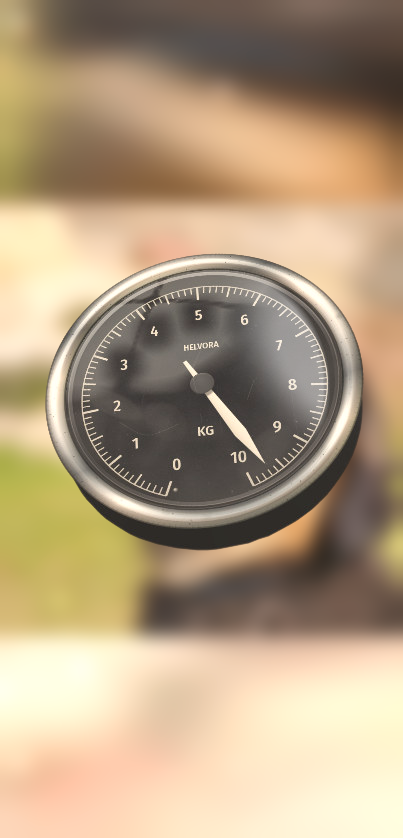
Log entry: 9.7 kg
